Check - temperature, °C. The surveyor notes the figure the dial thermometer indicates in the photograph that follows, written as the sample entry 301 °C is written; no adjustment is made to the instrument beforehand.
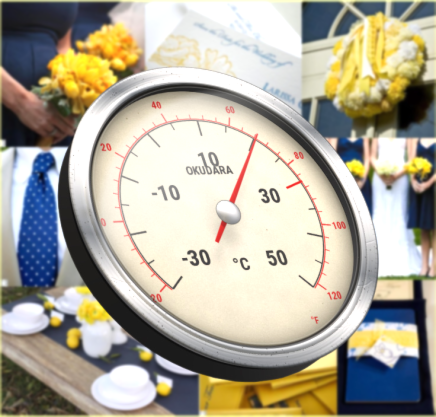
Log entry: 20 °C
